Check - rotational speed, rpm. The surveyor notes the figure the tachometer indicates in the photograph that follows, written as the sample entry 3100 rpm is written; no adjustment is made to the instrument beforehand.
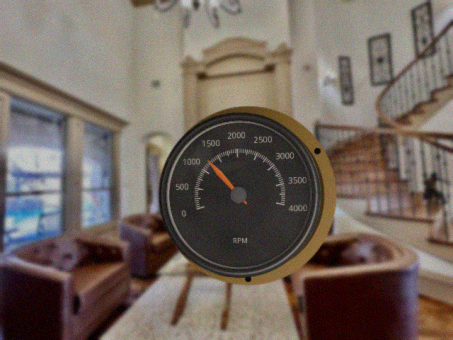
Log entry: 1250 rpm
